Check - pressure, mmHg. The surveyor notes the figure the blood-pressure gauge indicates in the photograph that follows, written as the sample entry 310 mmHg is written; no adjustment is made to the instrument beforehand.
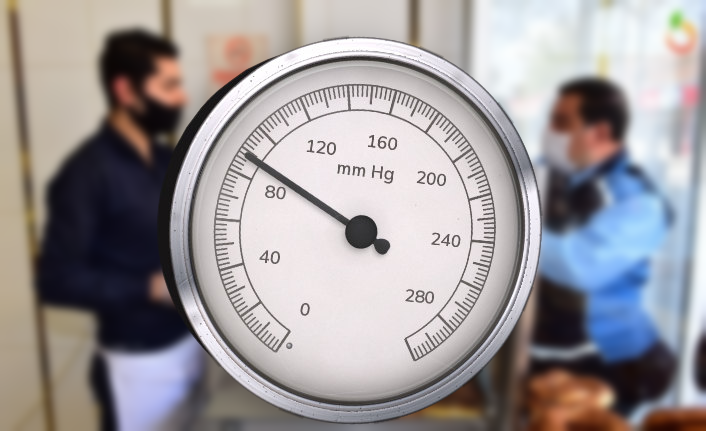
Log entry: 88 mmHg
